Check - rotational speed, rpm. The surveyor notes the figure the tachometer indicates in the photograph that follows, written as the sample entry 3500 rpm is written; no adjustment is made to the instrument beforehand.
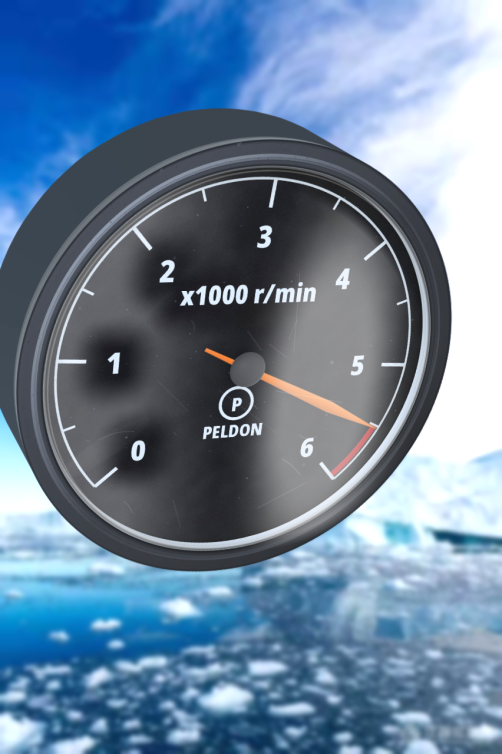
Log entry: 5500 rpm
